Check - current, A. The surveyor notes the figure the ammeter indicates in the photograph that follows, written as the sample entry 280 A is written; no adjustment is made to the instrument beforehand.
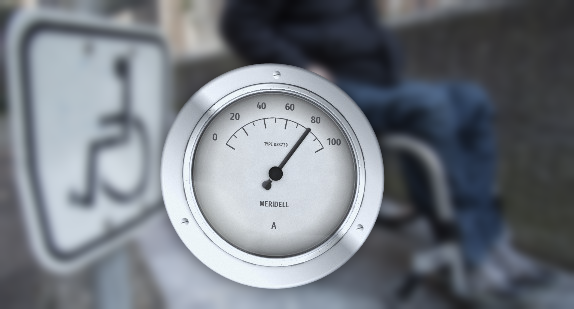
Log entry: 80 A
